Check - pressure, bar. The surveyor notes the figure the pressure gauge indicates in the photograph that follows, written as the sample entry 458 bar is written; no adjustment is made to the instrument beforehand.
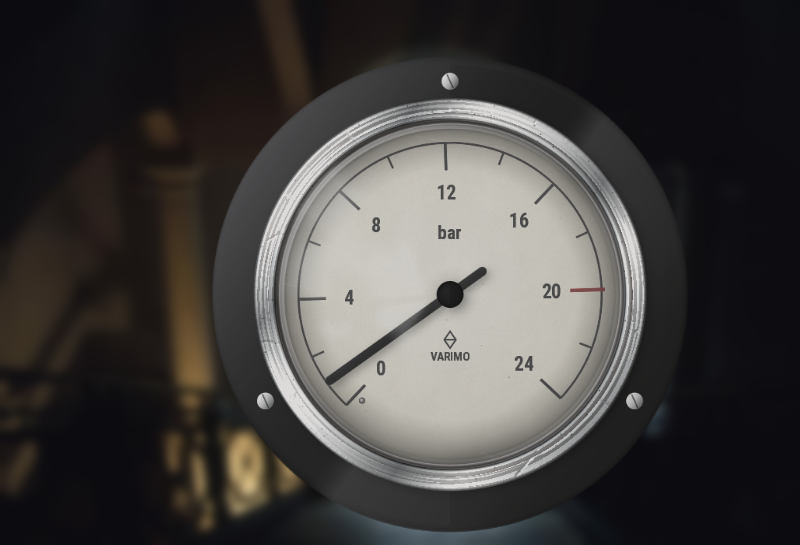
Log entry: 1 bar
